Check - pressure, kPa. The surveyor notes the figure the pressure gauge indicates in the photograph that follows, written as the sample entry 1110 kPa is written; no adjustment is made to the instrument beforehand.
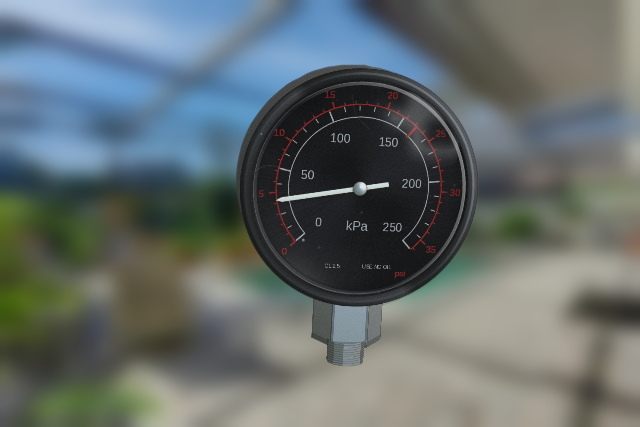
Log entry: 30 kPa
